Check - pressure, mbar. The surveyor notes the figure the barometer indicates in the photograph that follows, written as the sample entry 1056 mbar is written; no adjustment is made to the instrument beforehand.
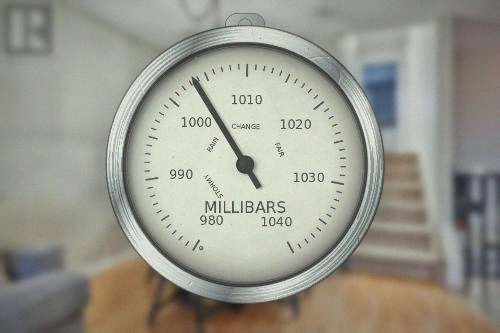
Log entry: 1003.5 mbar
